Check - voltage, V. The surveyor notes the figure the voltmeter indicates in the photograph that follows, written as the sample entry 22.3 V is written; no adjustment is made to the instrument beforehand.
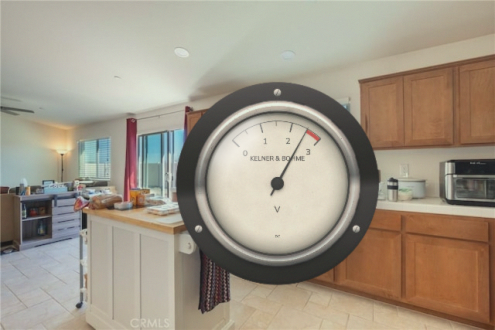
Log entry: 2.5 V
